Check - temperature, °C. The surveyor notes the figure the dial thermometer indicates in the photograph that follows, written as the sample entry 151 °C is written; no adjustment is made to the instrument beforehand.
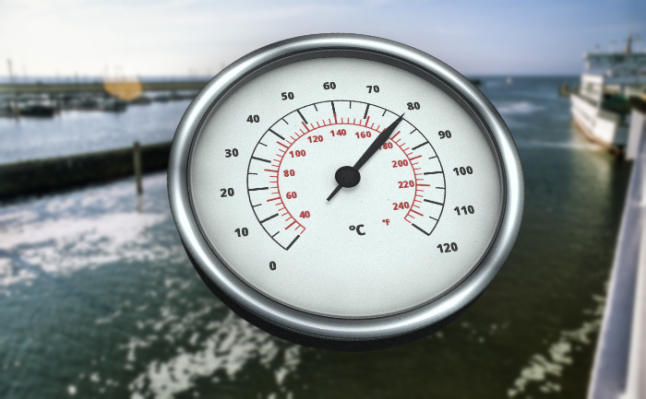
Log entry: 80 °C
